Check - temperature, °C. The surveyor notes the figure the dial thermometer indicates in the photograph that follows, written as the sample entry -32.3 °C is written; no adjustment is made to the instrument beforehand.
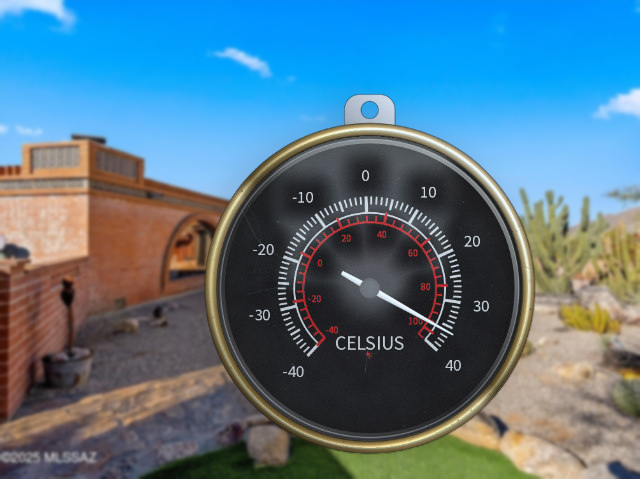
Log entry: 36 °C
